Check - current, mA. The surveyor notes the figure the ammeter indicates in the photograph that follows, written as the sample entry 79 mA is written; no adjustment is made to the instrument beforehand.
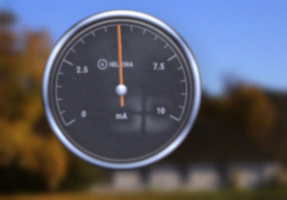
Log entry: 5 mA
